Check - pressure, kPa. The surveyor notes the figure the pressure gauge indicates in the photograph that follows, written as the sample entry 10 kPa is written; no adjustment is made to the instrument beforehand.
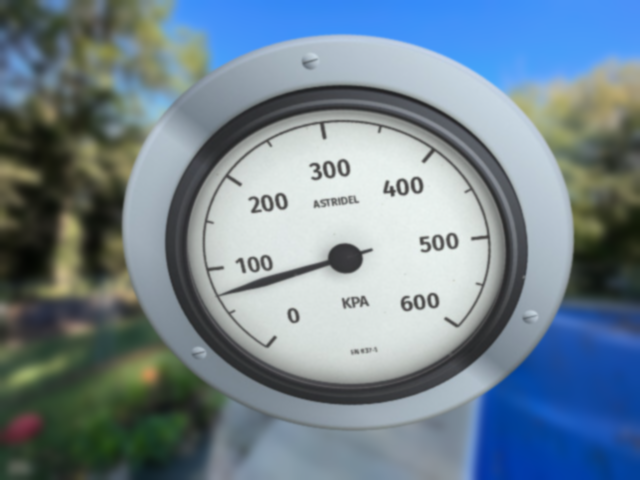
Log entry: 75 kPa
